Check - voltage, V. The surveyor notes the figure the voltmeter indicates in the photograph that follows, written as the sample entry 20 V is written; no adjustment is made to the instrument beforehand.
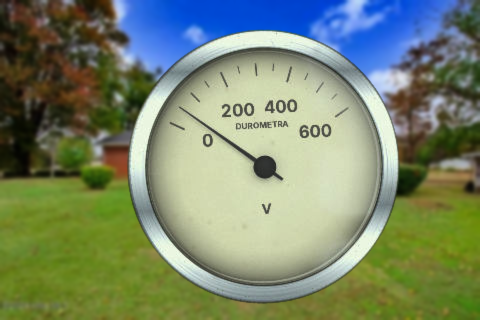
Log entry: 50 V
